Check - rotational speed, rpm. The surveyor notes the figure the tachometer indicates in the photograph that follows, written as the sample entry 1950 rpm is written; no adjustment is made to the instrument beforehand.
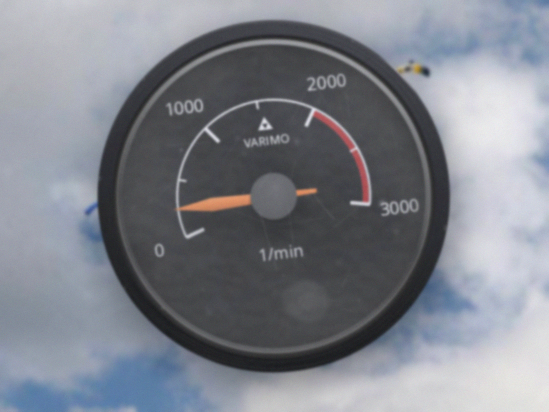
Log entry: 250 rpm
